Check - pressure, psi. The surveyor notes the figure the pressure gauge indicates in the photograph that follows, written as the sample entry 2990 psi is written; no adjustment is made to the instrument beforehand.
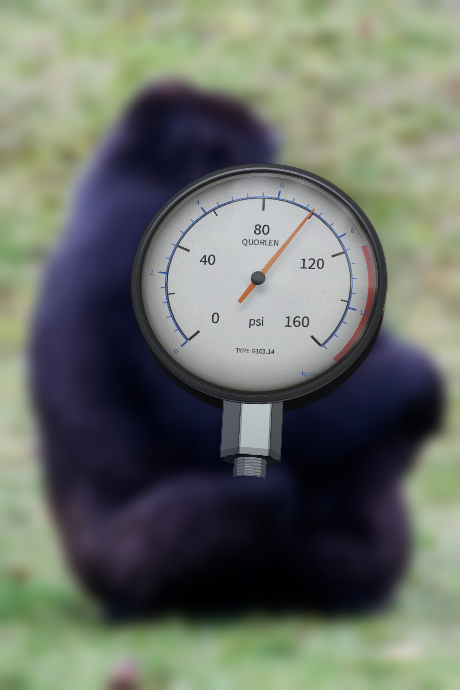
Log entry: 100 psi
